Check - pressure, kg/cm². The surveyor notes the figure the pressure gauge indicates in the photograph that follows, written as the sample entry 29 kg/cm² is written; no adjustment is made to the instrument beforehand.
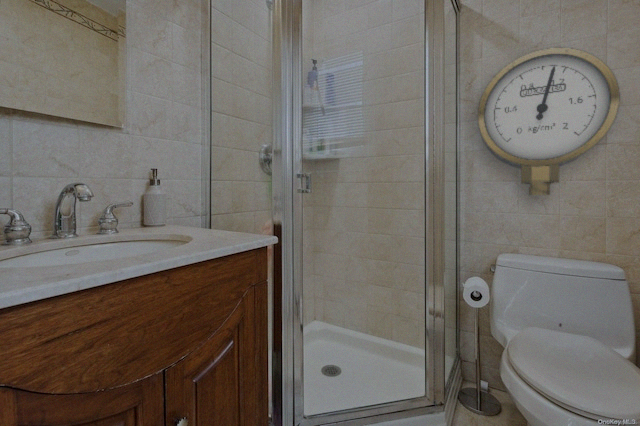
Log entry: 1.1 kg/cm²
